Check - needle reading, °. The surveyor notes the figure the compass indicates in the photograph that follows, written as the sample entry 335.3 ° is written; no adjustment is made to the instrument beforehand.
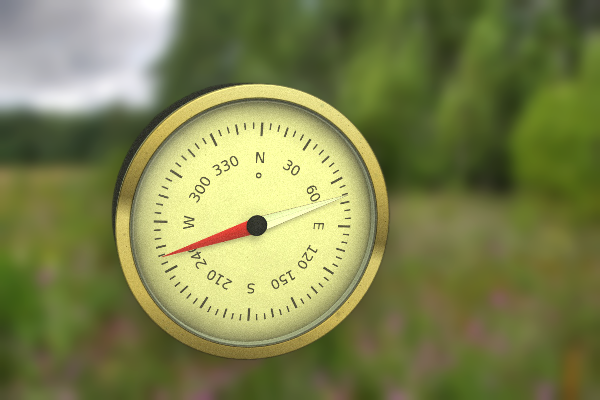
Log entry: 250 °
